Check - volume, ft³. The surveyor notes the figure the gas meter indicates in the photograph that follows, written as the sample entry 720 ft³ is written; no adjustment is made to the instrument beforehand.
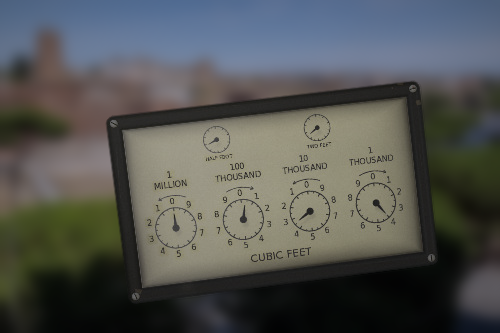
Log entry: 3400 ft³
